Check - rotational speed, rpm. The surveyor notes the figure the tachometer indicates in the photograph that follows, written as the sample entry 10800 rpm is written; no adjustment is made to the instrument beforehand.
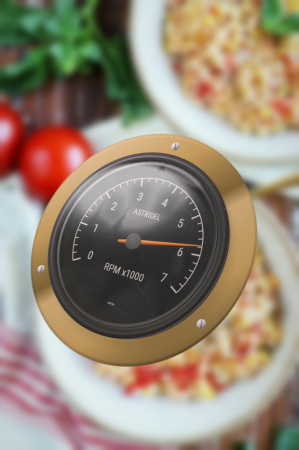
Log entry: 5800 rpm
